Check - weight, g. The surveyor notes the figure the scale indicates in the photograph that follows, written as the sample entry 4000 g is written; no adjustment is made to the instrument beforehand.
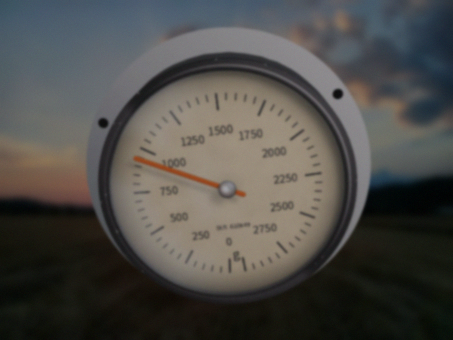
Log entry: 950 g
